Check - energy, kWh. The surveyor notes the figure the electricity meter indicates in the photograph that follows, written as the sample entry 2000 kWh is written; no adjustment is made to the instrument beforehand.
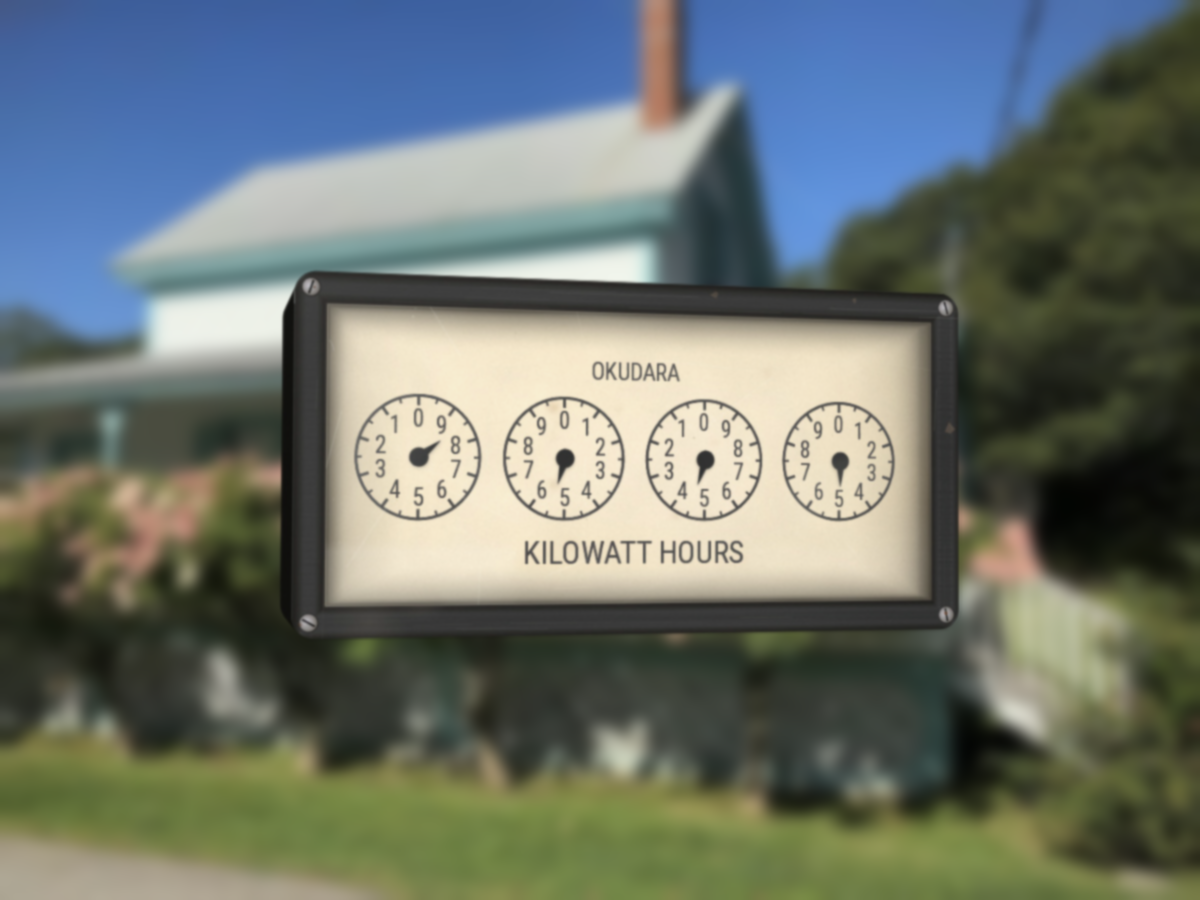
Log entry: 8545 kWh
